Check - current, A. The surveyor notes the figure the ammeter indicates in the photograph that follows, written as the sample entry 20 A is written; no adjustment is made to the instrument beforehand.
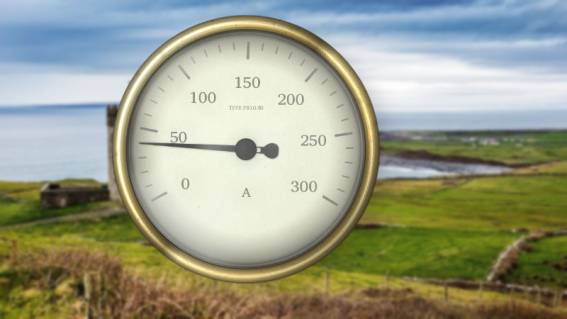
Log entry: 40 A
